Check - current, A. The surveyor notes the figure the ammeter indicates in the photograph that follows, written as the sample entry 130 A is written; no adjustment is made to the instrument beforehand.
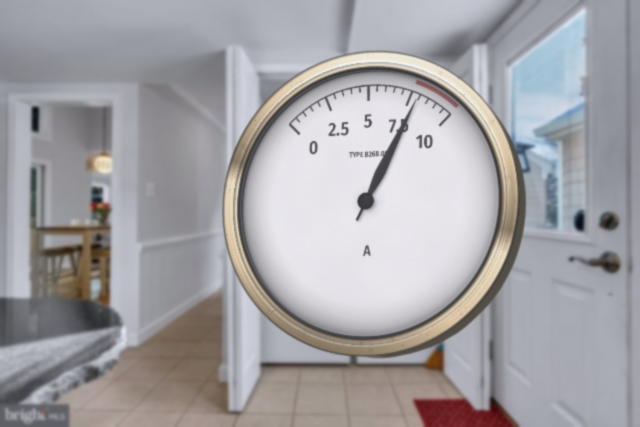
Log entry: 8 A
